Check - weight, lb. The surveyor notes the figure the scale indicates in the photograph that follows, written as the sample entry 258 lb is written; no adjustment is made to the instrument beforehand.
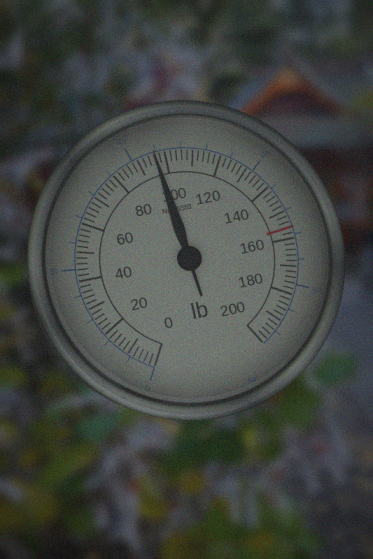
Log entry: 96 lb
